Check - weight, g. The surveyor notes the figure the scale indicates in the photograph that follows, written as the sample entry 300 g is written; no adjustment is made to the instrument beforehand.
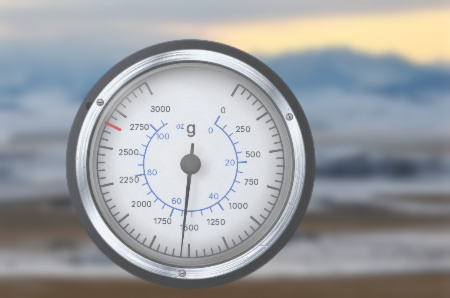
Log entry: 1550 g
